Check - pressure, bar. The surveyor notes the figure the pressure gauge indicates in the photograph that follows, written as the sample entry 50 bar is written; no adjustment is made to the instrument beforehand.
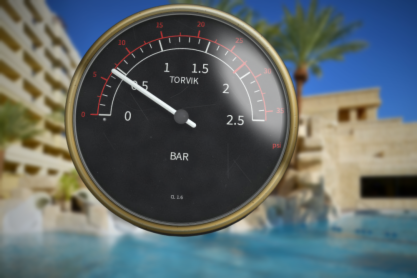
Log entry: 0.45 bar
